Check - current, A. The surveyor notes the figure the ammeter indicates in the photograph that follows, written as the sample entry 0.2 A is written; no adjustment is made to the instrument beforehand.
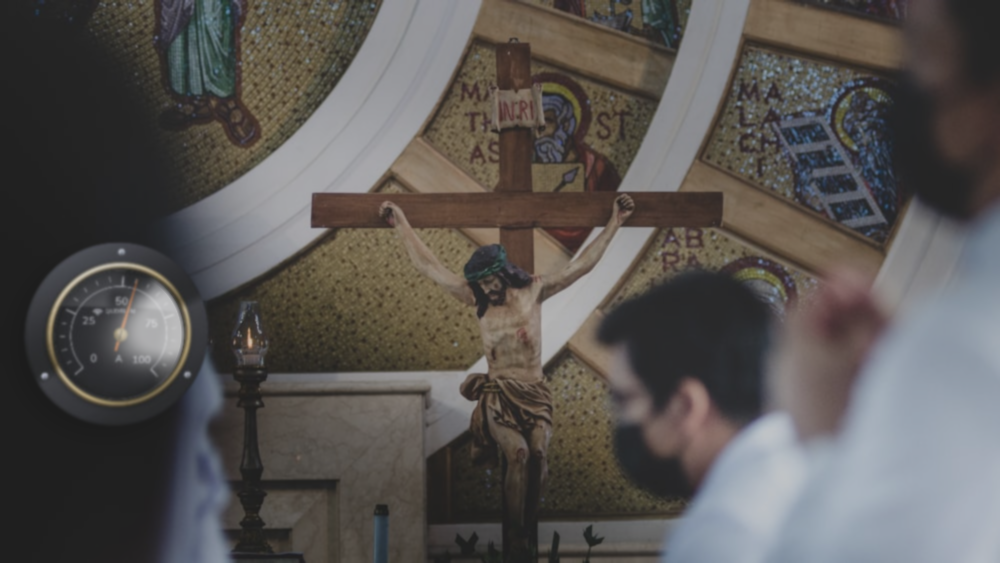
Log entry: 55 A
